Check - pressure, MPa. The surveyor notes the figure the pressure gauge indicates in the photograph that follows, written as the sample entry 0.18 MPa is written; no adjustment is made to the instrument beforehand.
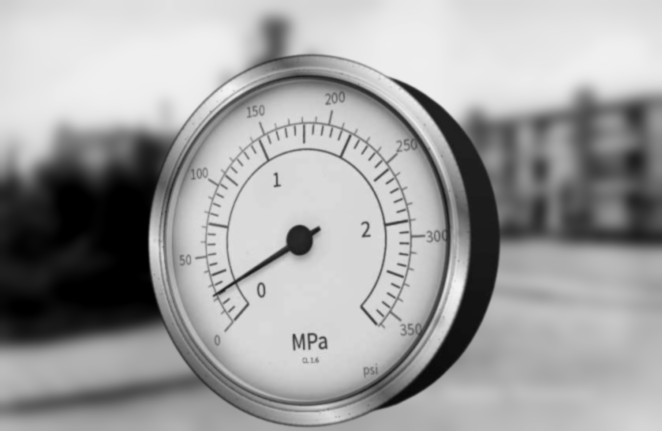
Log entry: 0.15 MPa
